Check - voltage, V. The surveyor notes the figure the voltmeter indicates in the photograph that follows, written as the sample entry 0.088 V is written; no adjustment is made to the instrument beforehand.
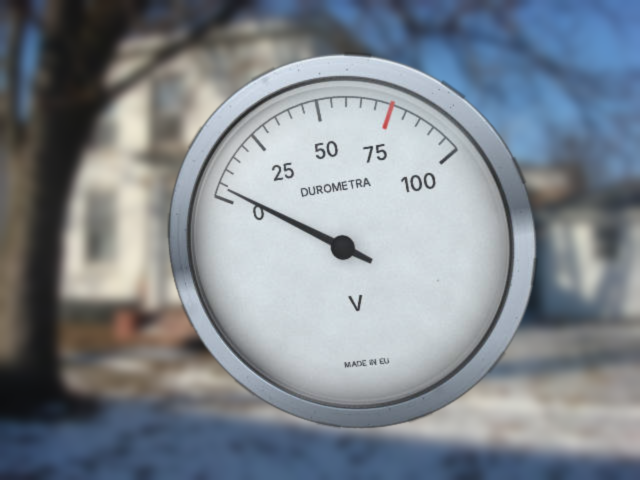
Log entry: 5 V
